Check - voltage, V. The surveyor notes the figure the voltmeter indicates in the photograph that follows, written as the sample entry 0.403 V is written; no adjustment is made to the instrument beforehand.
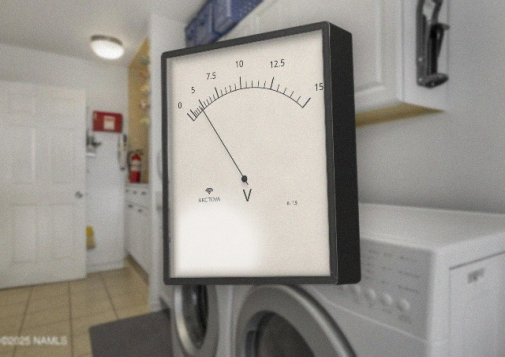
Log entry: 5 V
